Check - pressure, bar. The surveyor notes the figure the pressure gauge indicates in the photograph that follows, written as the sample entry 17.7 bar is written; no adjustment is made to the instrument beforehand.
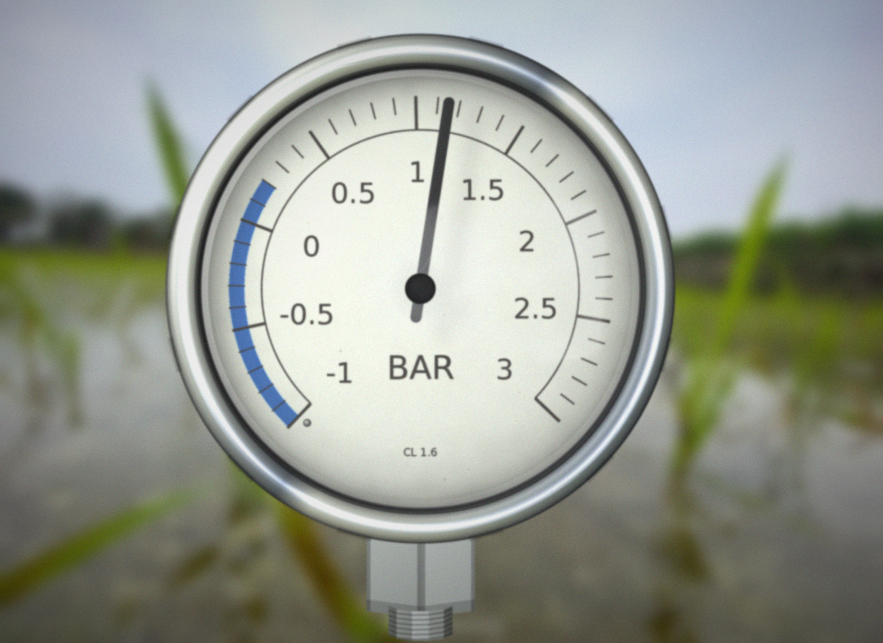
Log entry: 1.15 bar
